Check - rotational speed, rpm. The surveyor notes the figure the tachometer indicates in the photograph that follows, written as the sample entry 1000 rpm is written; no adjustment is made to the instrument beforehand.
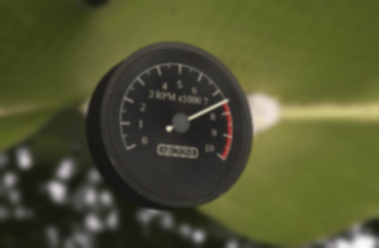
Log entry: 7500 rpm
